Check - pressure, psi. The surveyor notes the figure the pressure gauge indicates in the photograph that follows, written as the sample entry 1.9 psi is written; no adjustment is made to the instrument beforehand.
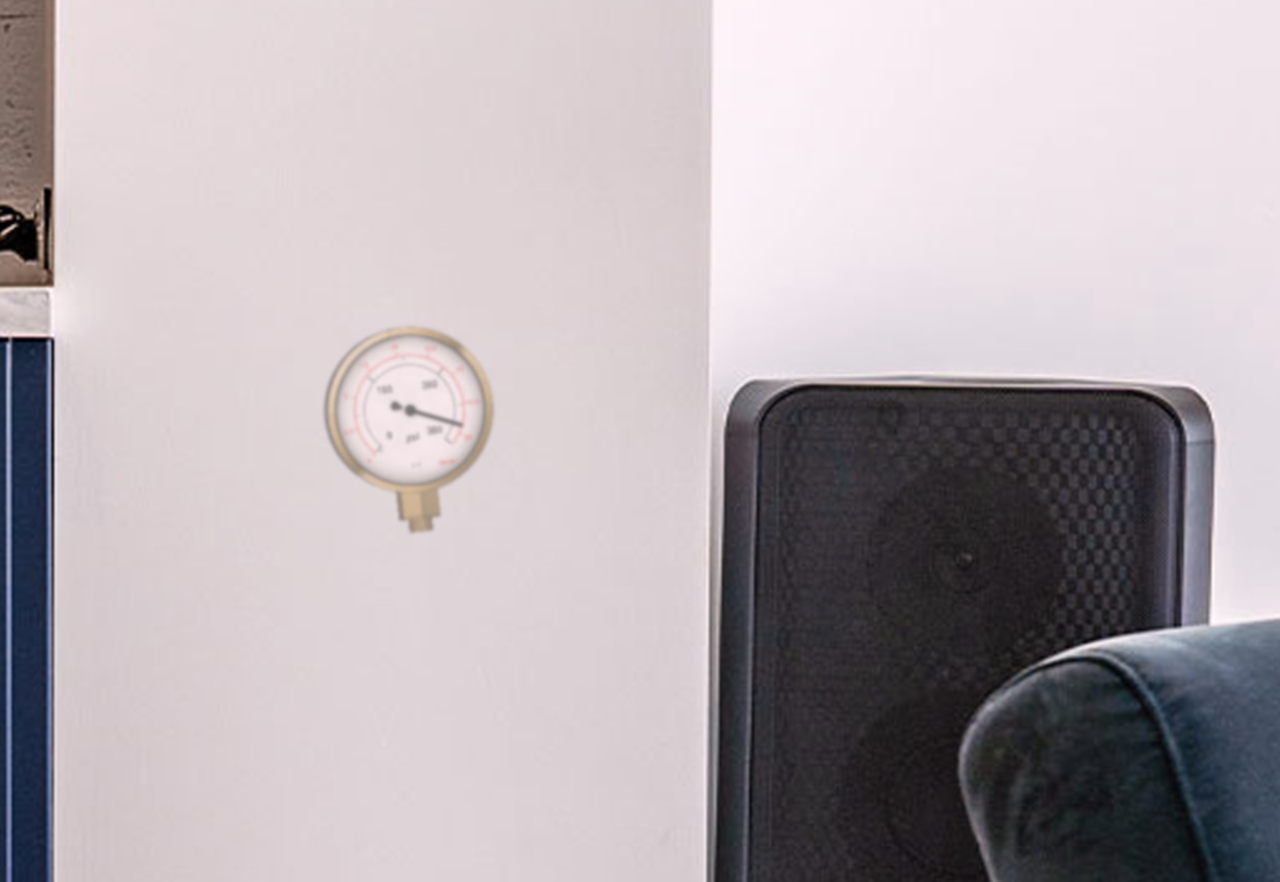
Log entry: 275 psi
